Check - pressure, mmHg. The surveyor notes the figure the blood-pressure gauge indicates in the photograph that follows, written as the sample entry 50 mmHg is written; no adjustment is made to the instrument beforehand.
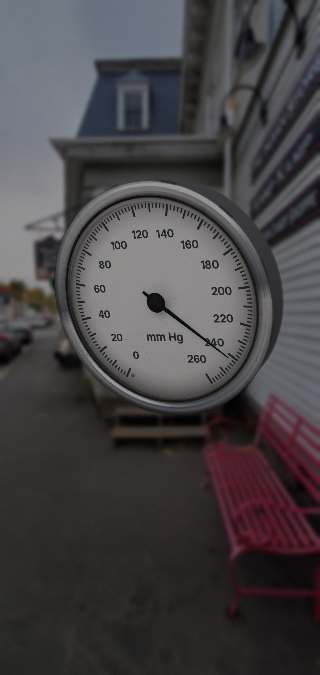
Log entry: 240 mmHg
